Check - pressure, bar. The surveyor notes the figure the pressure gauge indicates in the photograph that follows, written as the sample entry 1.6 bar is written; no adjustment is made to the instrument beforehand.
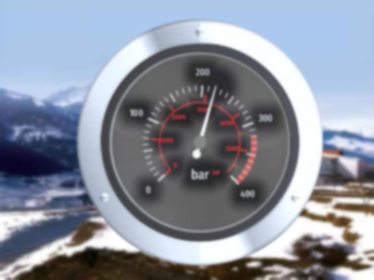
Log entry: 220 bar
